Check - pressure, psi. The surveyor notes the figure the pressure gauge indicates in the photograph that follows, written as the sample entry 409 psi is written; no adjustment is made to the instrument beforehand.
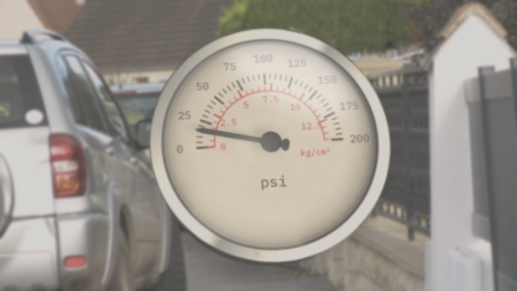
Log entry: 15 psi
